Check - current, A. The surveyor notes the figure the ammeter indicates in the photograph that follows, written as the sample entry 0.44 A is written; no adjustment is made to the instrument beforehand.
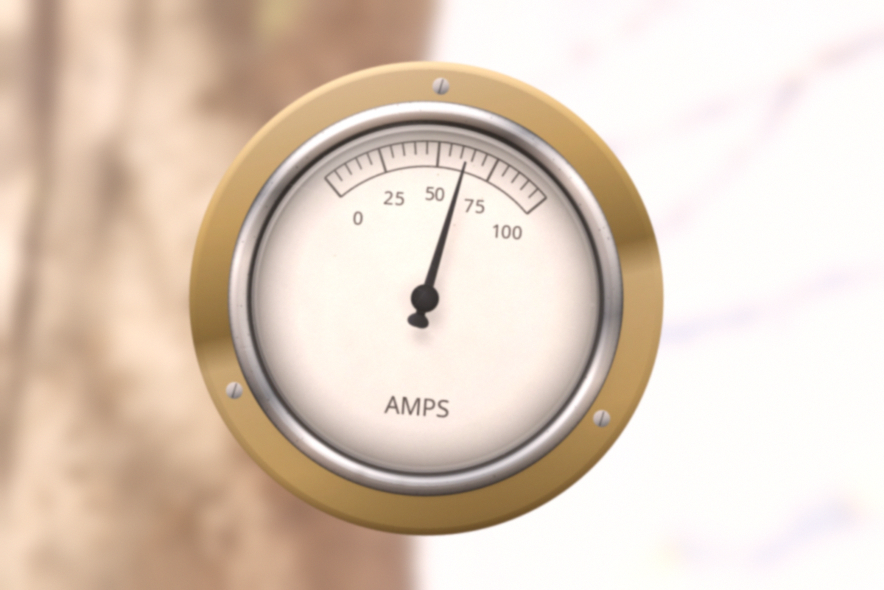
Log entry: 62.5 A
